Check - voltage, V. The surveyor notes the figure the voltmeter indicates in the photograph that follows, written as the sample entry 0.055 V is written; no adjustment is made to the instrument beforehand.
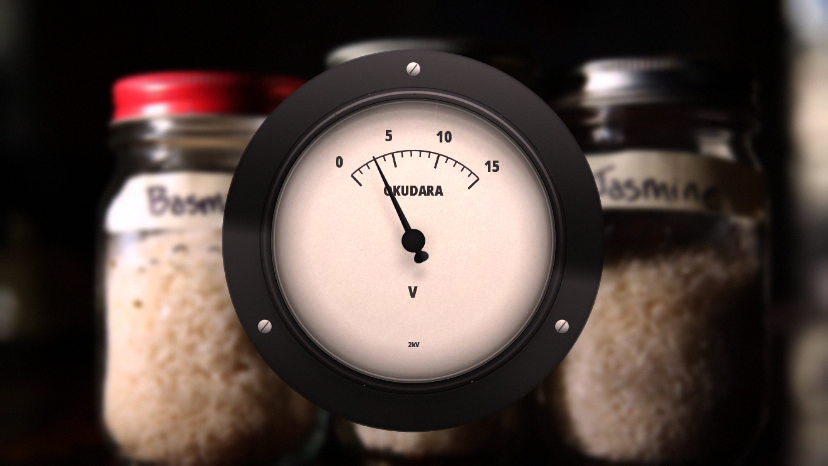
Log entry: 3 V
